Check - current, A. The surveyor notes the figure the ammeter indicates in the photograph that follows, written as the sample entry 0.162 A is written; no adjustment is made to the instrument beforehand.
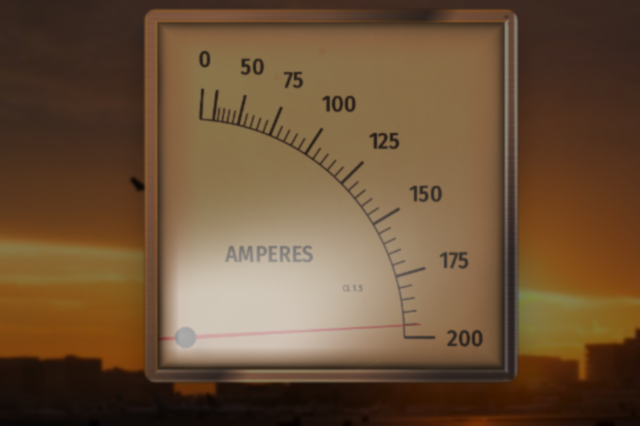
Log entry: 195 A
